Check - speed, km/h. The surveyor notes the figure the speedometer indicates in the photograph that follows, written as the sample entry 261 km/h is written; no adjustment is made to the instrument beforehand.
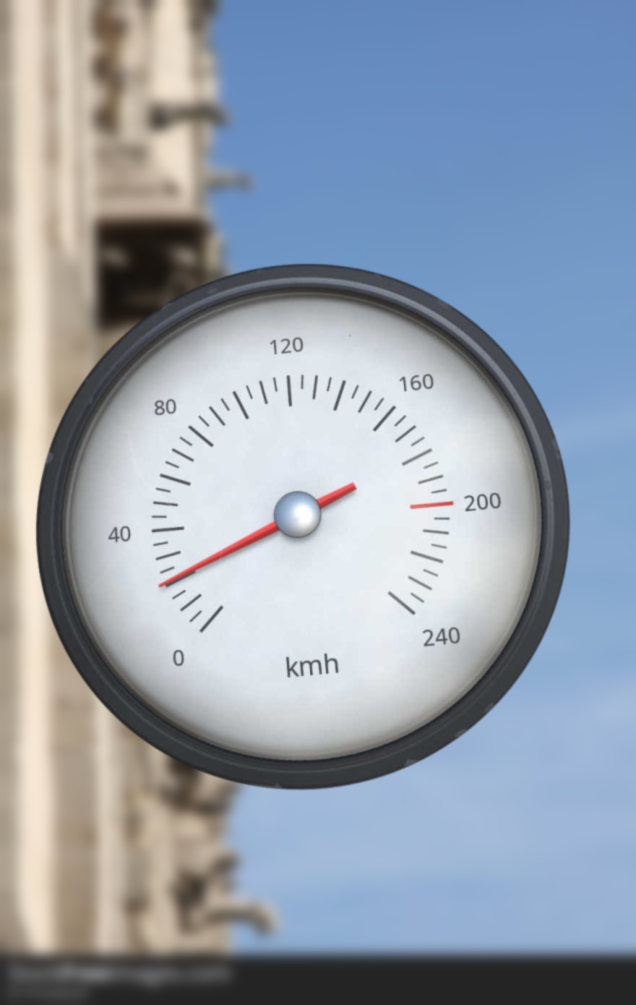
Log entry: 20 km/h
